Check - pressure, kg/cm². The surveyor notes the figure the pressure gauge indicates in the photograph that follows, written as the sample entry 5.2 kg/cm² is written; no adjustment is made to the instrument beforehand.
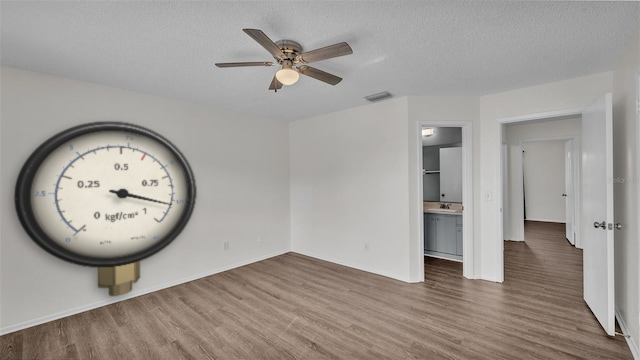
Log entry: 0.9 kg/cm²
